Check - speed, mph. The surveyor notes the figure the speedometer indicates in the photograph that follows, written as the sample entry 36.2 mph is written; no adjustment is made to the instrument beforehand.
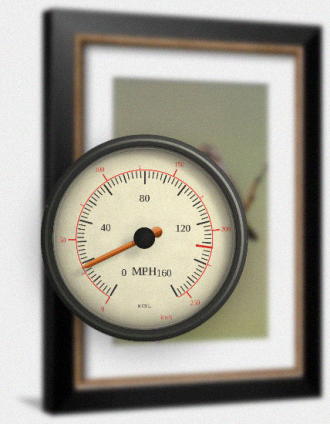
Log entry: 18 mph
